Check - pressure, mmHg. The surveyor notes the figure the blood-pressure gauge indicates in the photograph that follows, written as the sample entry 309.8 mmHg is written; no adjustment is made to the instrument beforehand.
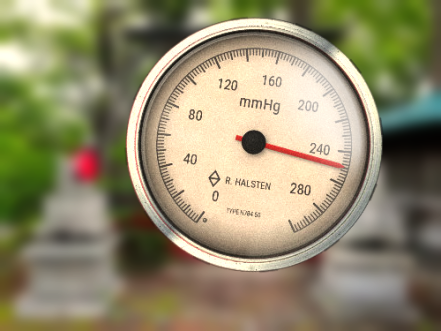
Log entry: 250 mmHg
